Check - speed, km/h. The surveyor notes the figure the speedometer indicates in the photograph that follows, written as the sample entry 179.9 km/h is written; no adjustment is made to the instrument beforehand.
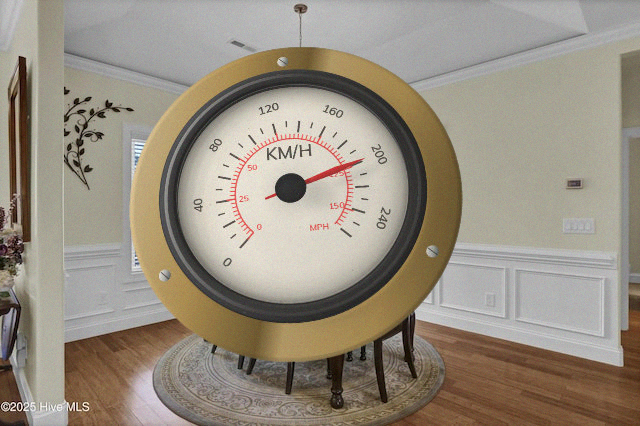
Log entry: 200 km/h
